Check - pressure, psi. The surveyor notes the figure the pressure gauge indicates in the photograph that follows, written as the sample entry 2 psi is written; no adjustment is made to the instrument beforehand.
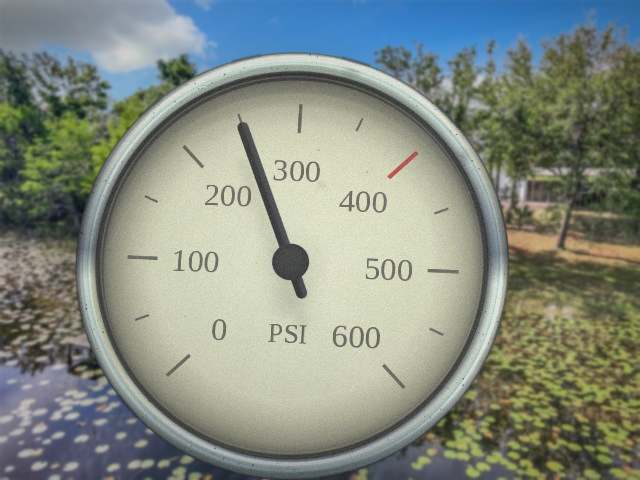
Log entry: 250 psi
